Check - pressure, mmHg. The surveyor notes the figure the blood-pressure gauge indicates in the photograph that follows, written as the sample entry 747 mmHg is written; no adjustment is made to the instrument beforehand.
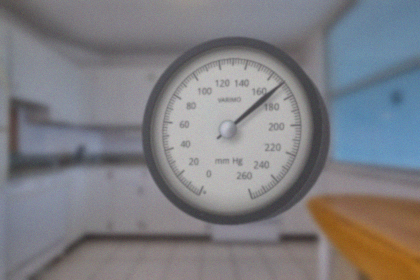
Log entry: 170 mmHg
